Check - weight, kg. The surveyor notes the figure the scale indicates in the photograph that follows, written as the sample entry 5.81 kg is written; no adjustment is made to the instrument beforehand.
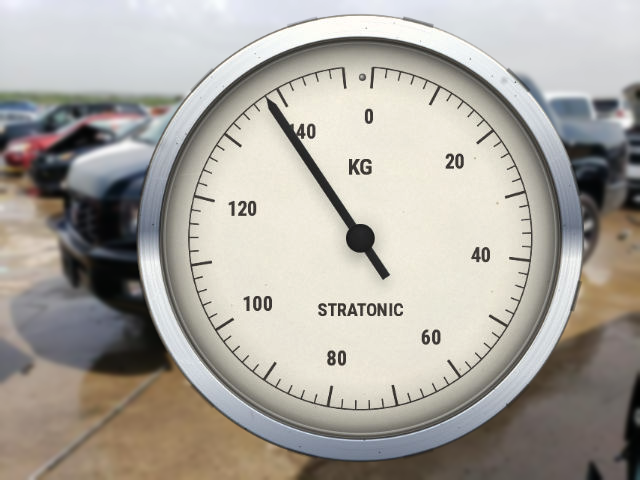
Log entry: 138 kg
